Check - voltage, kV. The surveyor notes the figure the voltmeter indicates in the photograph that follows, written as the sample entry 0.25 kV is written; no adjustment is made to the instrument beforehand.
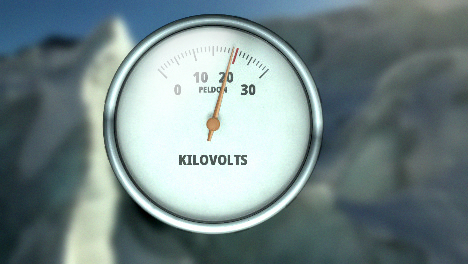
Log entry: 20 kV
